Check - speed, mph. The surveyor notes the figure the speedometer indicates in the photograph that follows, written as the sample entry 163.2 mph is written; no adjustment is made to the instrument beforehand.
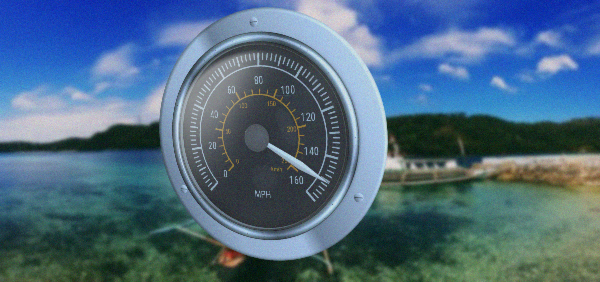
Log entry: 150 mph
